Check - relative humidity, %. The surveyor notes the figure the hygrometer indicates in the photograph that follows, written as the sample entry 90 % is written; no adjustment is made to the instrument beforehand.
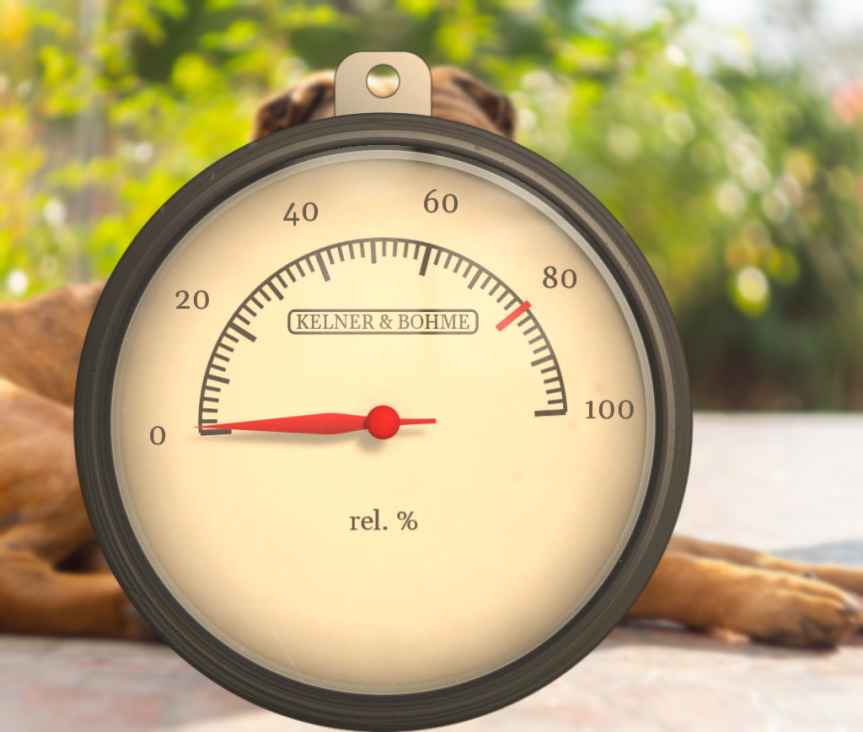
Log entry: 1 %
